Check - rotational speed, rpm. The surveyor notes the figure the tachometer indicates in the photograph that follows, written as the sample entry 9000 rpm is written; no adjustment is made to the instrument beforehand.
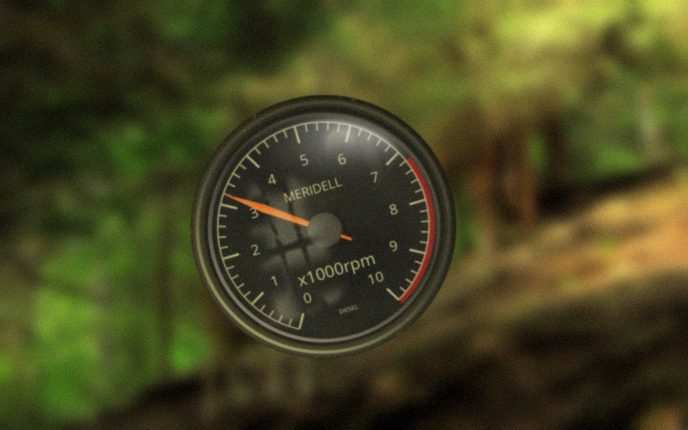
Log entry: 3200 rpm
